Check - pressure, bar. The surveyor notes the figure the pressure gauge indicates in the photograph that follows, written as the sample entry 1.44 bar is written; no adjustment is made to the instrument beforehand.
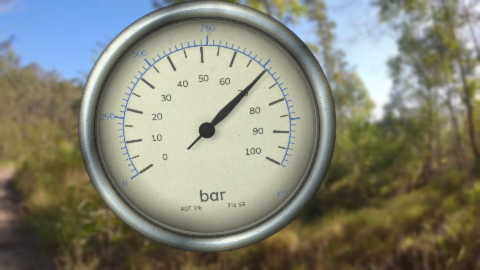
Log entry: 70 bar
